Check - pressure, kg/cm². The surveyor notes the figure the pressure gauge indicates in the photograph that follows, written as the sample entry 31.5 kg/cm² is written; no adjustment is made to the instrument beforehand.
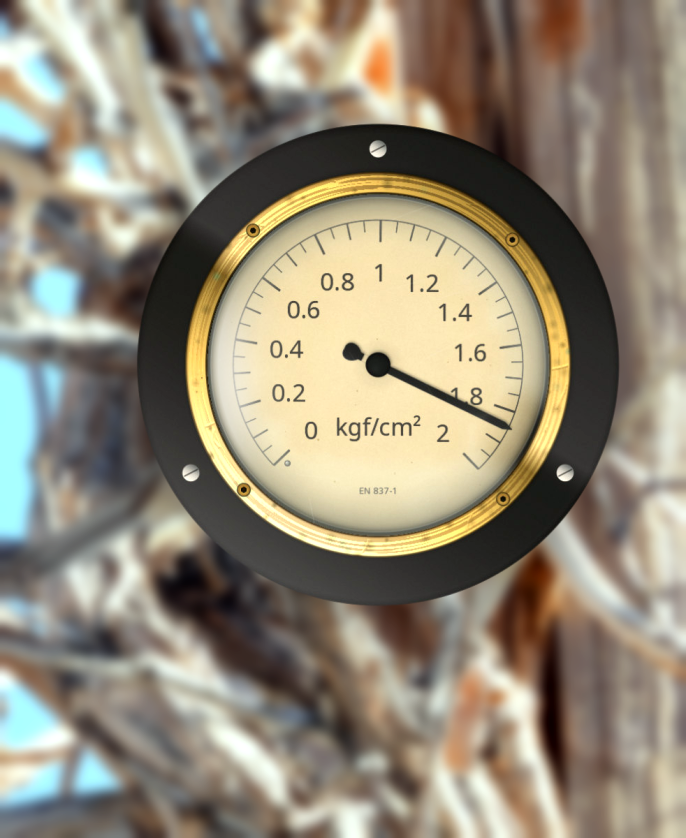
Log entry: 1.85 kg/cm²
